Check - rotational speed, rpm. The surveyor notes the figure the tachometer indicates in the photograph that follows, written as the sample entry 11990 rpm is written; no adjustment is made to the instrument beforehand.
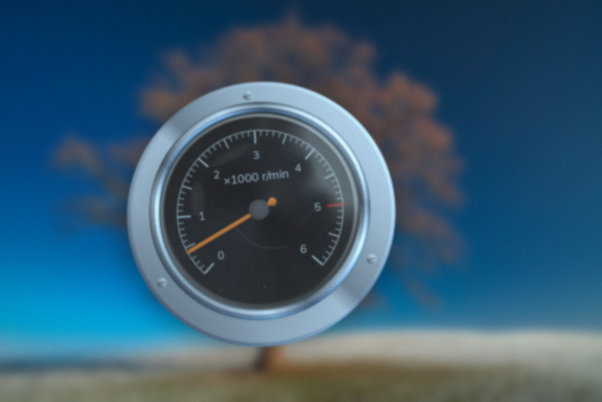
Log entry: 400 rpm
